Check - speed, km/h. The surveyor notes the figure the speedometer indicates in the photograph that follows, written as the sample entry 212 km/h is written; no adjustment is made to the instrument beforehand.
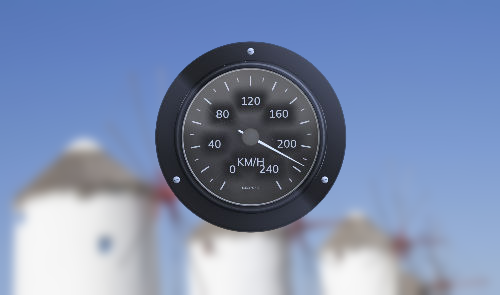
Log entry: 215 km/h
